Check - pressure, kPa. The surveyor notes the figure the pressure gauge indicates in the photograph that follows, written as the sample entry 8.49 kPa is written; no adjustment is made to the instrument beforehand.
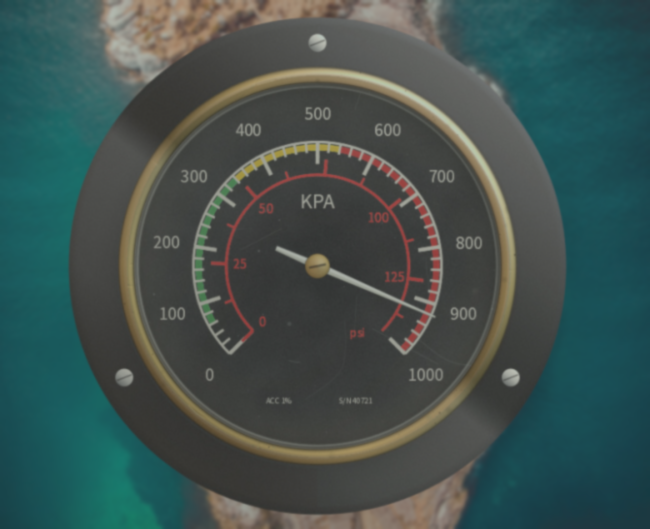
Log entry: 920 kPa
